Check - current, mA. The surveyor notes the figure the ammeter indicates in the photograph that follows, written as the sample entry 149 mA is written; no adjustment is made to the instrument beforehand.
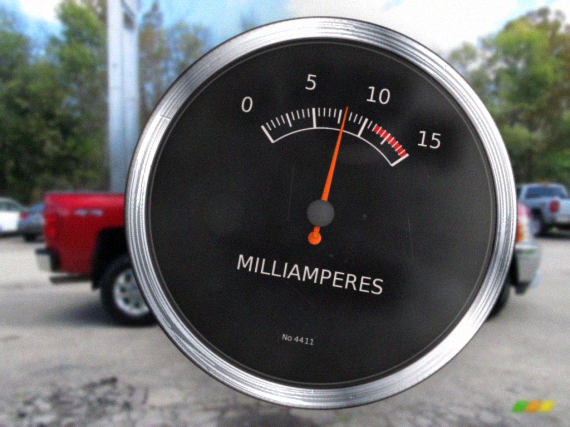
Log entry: 8 mA
